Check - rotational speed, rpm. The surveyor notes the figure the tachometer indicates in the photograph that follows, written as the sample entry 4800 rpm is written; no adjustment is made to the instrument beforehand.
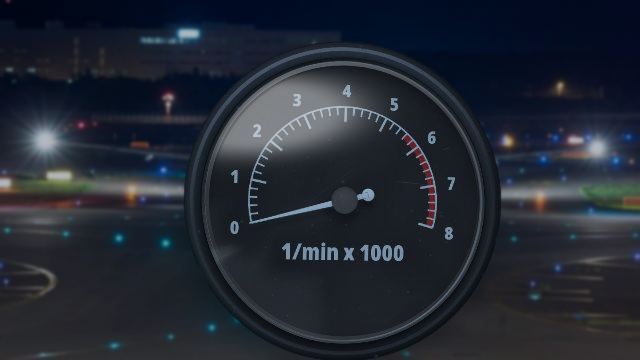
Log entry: 0 rpm
